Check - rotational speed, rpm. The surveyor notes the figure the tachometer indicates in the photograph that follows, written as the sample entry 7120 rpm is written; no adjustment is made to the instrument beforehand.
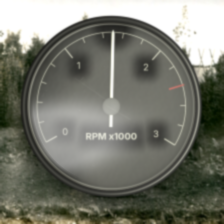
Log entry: 1500 rpm
